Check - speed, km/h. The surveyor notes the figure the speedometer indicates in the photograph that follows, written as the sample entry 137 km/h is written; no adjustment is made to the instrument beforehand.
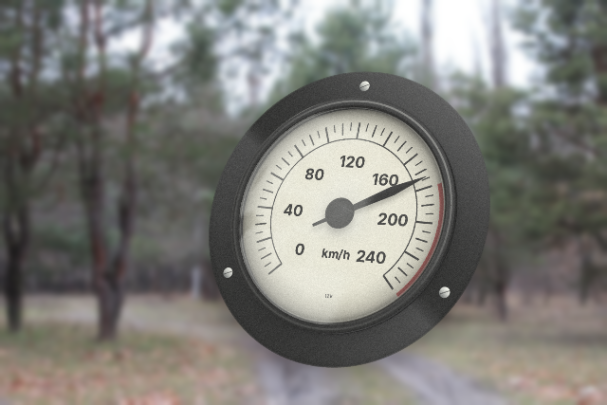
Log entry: 175 km/h
